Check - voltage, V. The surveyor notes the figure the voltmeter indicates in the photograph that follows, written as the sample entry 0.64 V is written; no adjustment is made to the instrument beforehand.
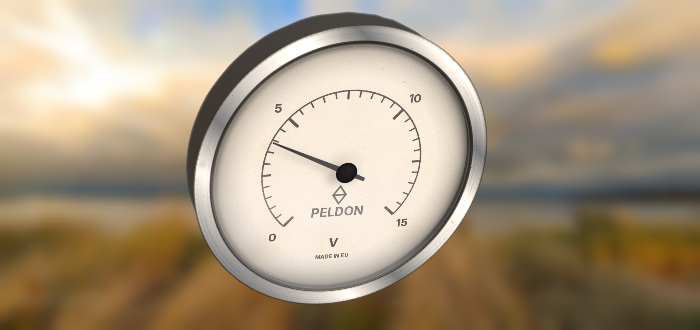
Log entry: 4 V
